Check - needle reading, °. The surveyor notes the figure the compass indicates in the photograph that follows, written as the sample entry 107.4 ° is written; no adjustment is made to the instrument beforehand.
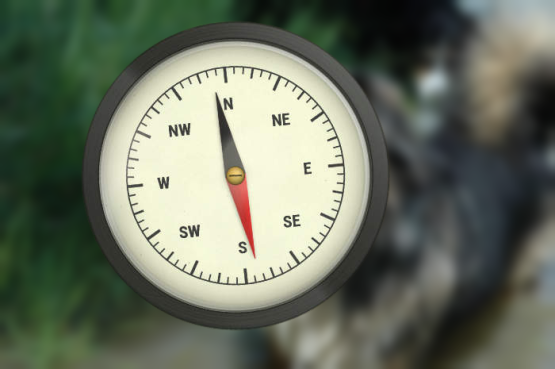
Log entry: 172.5 °
